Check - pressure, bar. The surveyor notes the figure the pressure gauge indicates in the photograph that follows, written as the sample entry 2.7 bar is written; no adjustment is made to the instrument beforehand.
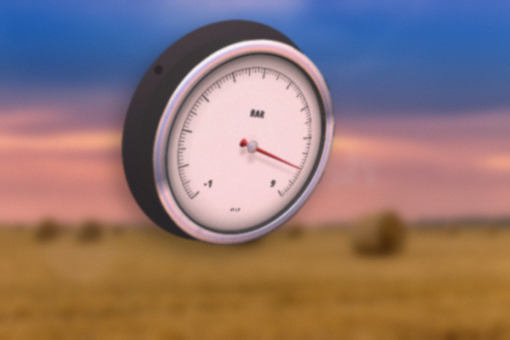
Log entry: 8 bar
